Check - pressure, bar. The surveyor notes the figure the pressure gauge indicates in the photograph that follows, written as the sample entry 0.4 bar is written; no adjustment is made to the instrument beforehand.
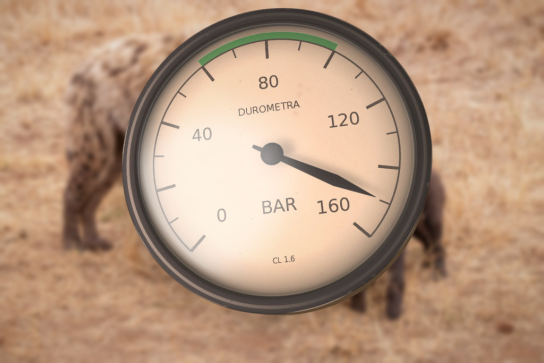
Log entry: 150 bar
